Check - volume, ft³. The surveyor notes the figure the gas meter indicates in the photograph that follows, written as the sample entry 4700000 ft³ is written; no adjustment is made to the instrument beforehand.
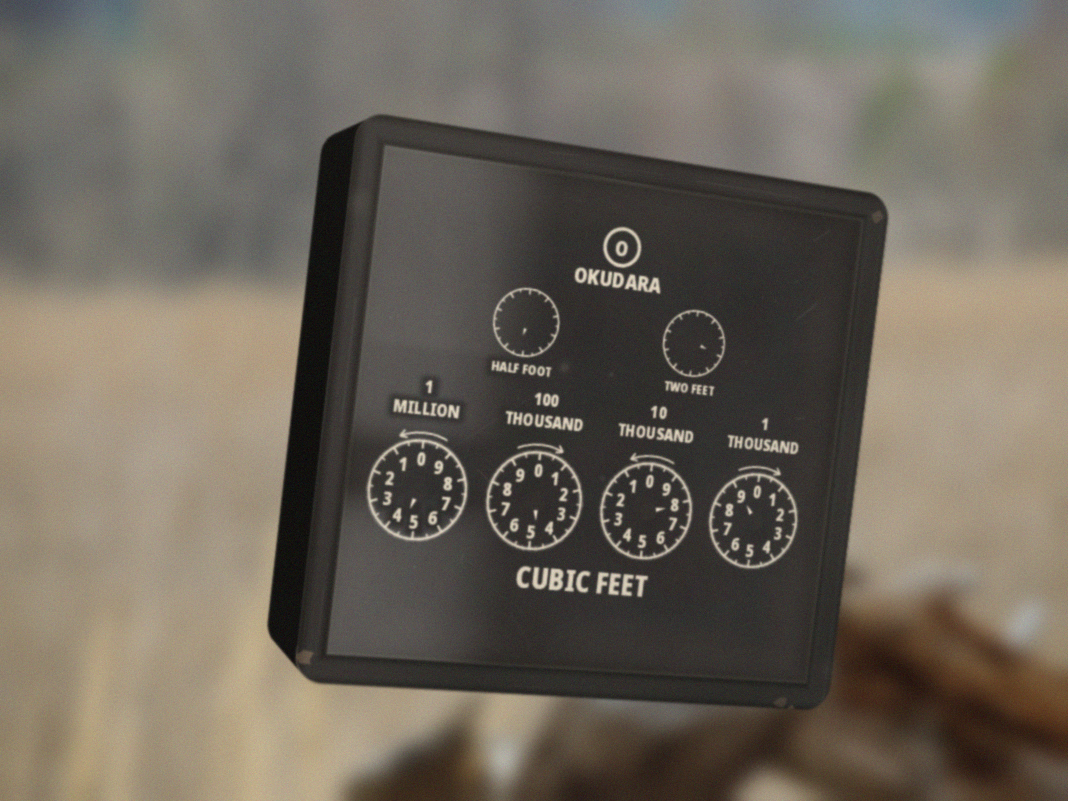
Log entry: 447900 ft³
